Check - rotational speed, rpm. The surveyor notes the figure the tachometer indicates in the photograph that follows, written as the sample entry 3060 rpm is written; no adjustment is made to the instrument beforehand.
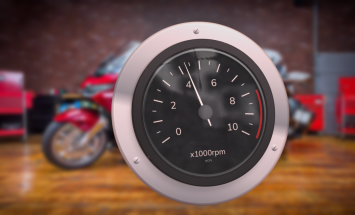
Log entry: 4250 rpm
